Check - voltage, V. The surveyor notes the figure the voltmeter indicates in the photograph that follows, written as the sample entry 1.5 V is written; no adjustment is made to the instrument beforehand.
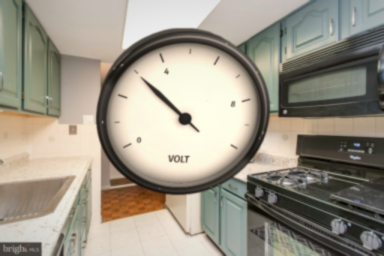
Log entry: 3 V
